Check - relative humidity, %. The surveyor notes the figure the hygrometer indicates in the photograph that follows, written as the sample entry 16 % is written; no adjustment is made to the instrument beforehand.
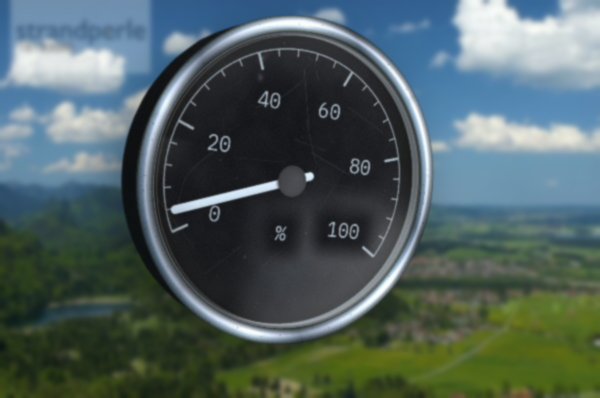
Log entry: 4 %
